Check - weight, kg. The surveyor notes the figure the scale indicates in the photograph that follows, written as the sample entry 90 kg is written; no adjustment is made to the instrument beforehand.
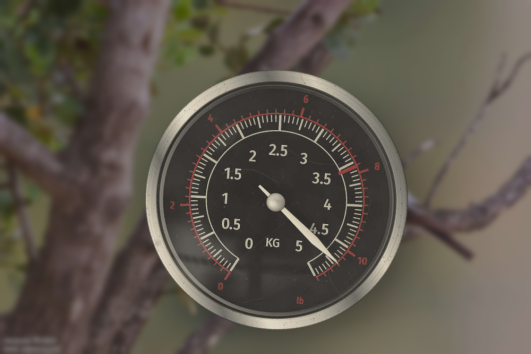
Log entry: 4.7 kg
